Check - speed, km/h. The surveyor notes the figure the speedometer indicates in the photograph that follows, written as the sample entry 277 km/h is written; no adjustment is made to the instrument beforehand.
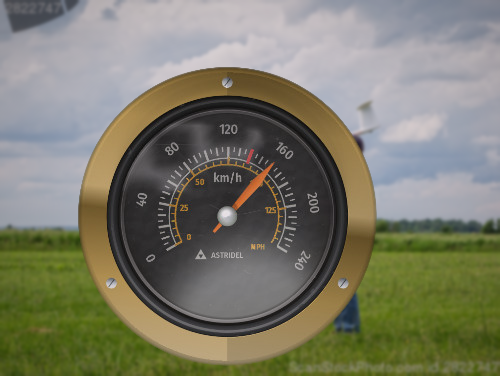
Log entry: 160 km/h
